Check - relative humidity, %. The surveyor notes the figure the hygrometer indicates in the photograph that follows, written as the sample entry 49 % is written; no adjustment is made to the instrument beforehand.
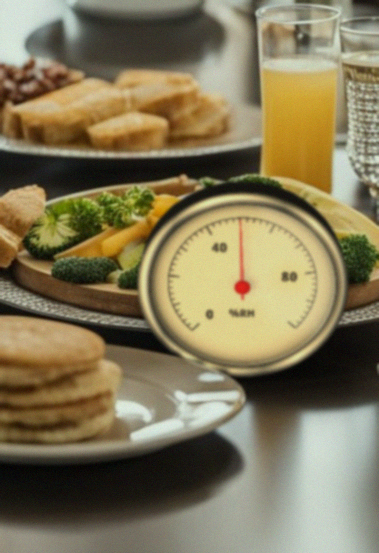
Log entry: 50 %
